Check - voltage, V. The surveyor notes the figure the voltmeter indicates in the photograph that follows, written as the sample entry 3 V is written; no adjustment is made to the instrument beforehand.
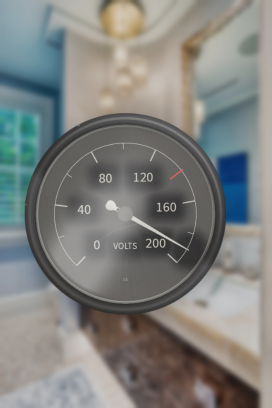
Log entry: 190 V
